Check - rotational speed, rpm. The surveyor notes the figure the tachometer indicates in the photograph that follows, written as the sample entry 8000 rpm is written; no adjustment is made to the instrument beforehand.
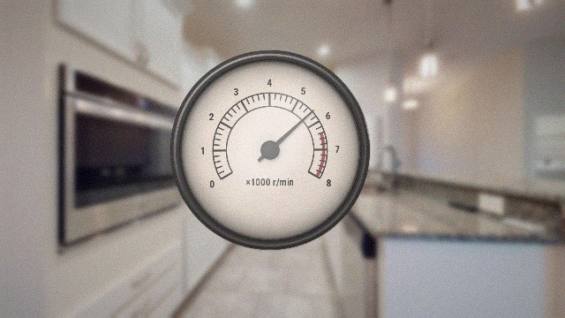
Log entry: 5600 rpm
